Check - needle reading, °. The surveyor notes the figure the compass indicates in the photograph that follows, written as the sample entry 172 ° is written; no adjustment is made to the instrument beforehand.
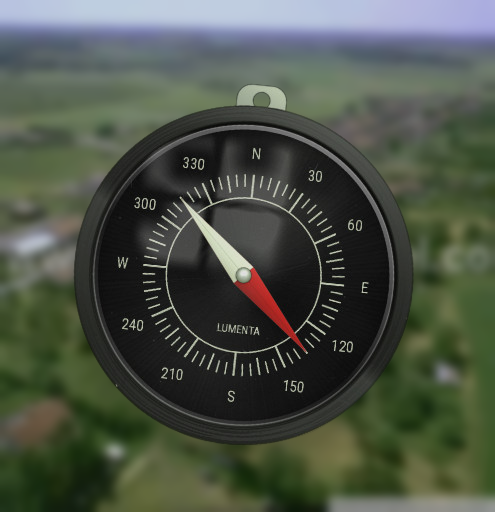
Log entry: 135 °
